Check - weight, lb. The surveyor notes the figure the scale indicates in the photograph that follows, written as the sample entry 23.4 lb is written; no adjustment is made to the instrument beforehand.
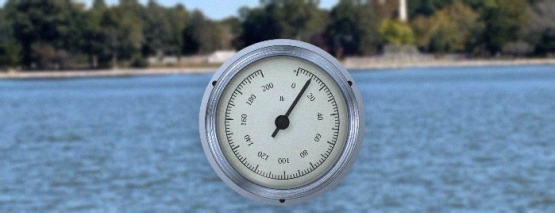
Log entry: 10 lb
